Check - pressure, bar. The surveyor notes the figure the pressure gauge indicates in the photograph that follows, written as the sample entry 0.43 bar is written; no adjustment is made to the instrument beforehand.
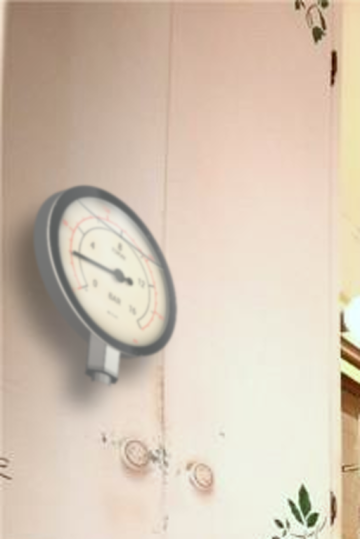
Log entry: 2 bar
